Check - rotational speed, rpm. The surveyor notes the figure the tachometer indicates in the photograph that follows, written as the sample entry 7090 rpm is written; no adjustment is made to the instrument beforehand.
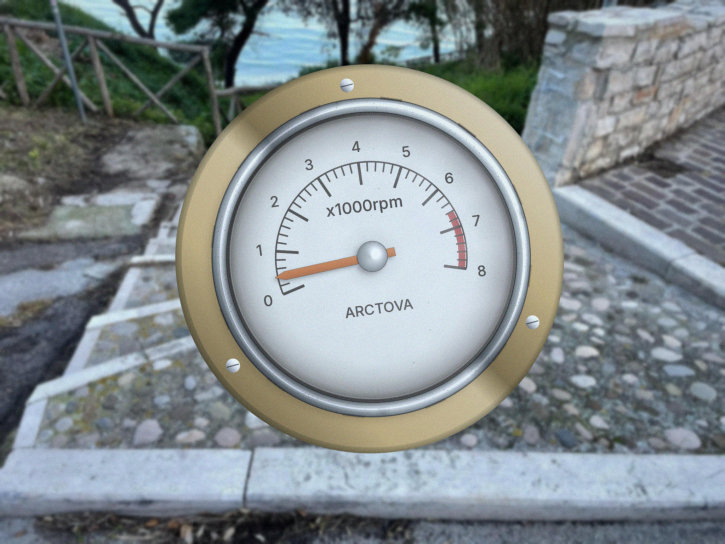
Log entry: 400 rpm
